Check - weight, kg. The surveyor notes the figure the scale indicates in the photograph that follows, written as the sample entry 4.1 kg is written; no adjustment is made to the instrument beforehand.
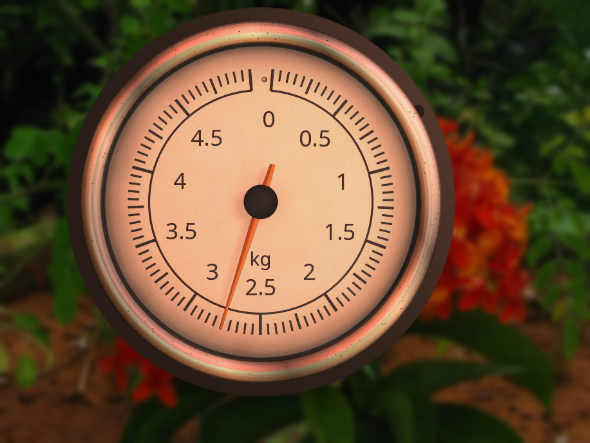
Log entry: 2.75 kg
